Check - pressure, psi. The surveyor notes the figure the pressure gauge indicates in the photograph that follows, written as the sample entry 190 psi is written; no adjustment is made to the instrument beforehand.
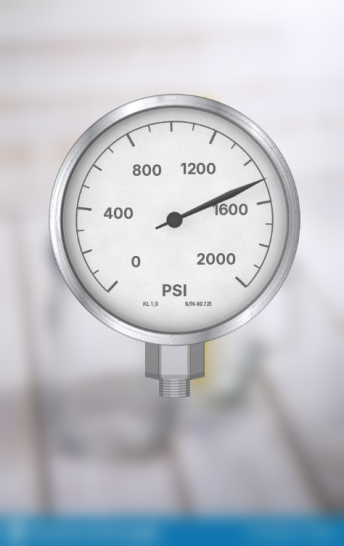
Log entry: 1500 psi
